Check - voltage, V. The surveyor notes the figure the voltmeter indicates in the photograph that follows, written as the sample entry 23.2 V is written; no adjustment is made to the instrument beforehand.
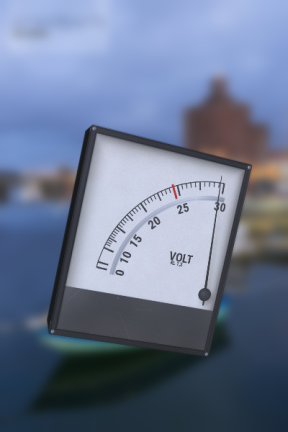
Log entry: 29.5 V
